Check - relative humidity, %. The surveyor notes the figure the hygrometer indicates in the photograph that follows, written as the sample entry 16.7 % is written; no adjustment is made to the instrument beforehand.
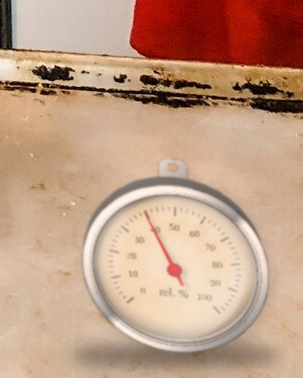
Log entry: 40 %
